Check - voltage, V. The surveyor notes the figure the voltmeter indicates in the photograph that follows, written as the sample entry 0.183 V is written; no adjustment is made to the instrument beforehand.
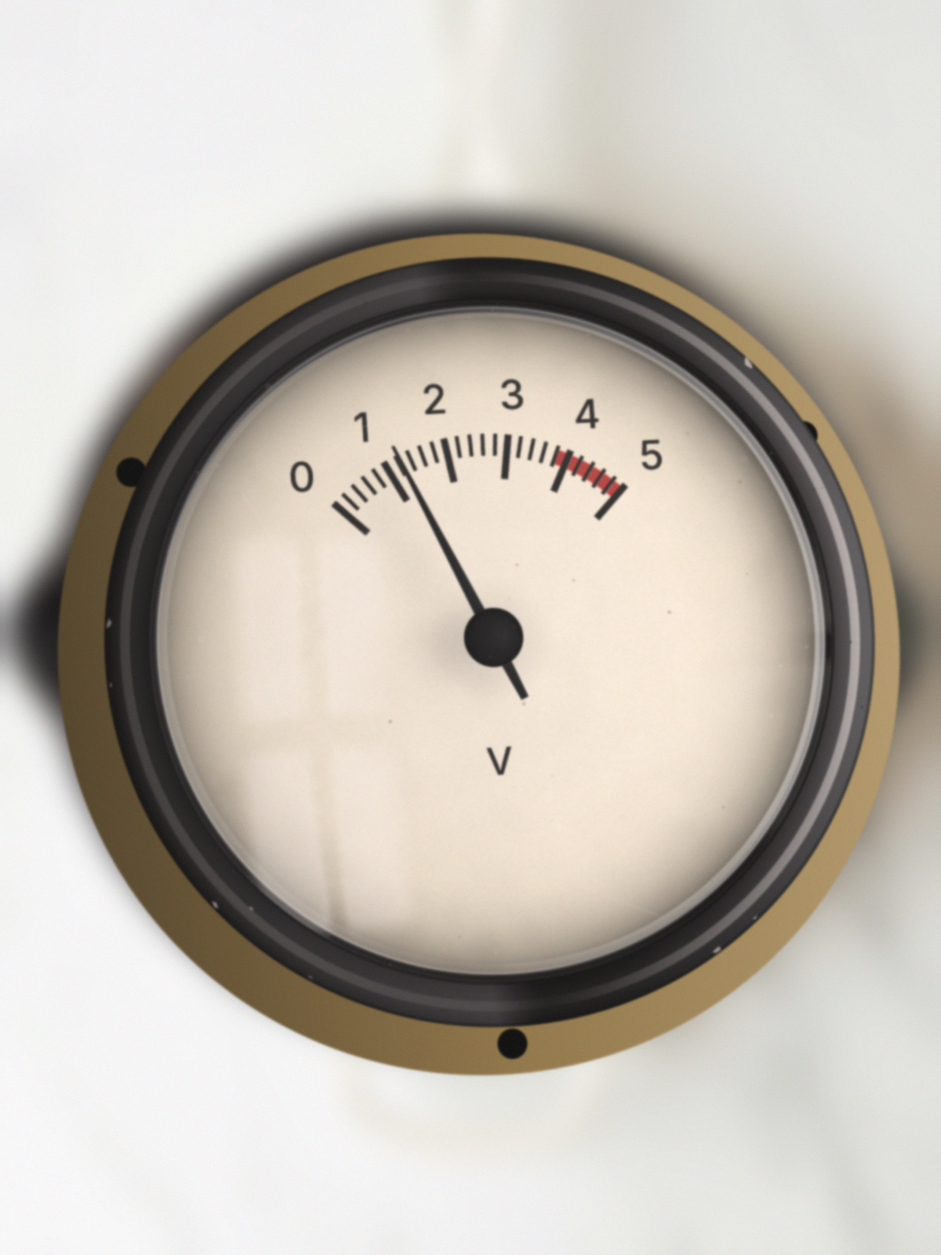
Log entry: 1.2 V
